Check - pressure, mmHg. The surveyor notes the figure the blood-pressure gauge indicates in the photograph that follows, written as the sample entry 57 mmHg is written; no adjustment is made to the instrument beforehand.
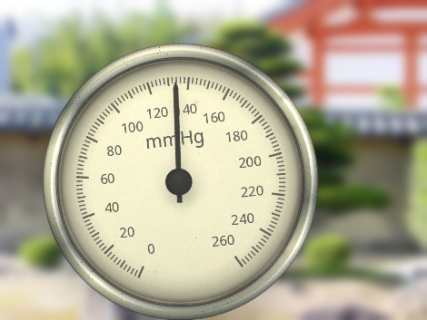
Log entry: 134 mmHg
